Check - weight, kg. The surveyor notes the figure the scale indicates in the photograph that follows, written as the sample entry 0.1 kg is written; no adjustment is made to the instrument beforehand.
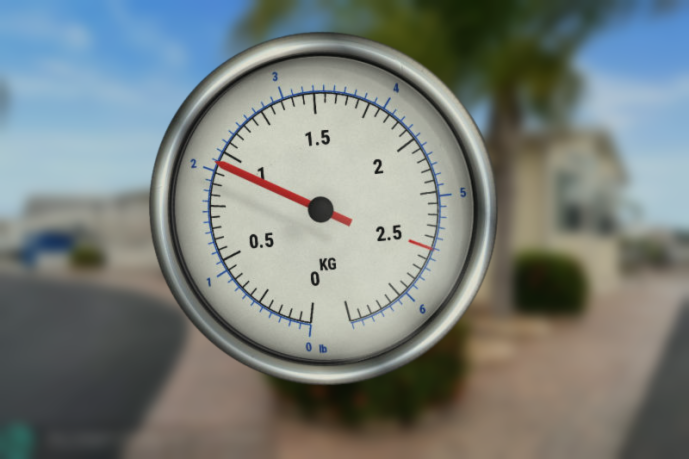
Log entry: 0.95 kg
